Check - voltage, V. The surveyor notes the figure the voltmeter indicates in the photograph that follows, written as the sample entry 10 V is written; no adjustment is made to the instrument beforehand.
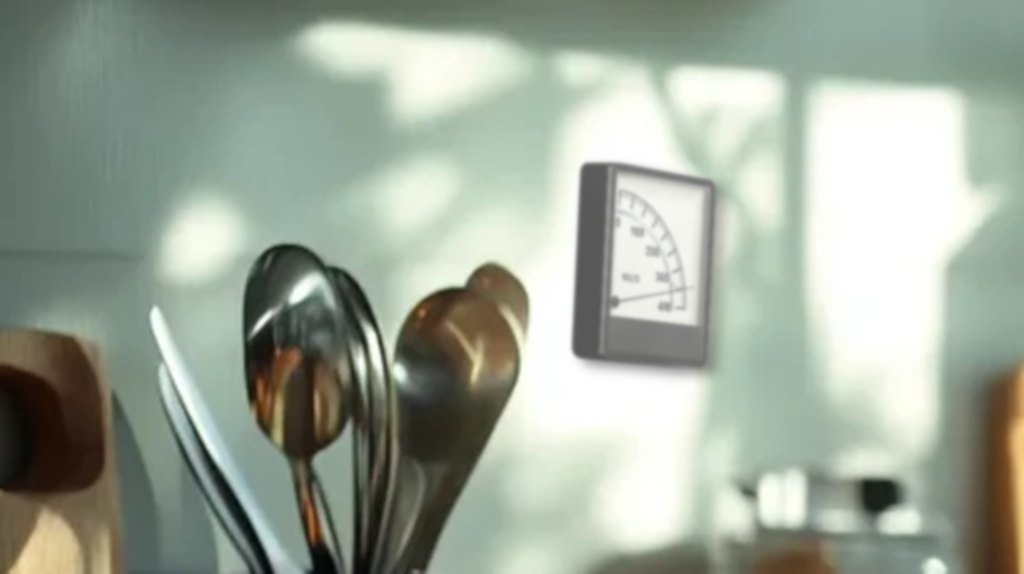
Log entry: 350 V
